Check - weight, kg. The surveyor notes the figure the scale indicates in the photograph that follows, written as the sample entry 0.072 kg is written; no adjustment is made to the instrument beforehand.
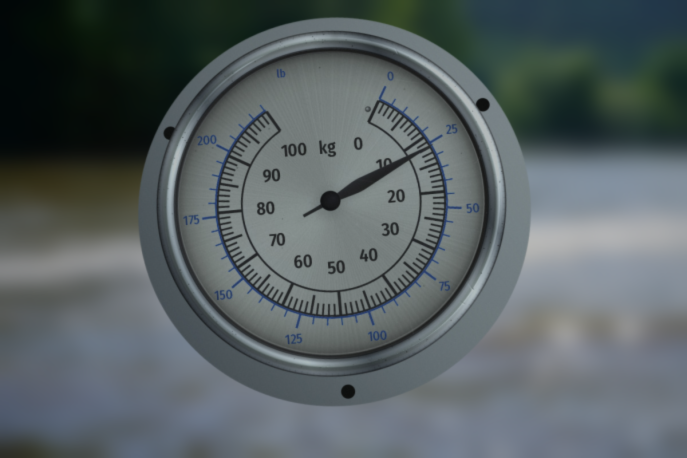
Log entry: 12 kg
